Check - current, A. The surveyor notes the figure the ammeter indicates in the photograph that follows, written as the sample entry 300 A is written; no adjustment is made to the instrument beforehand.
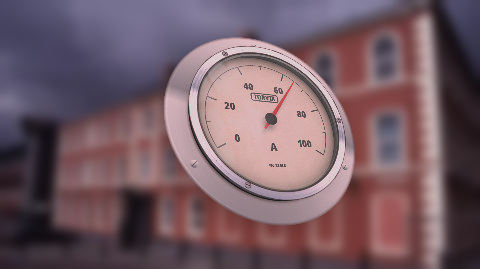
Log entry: 65 A
